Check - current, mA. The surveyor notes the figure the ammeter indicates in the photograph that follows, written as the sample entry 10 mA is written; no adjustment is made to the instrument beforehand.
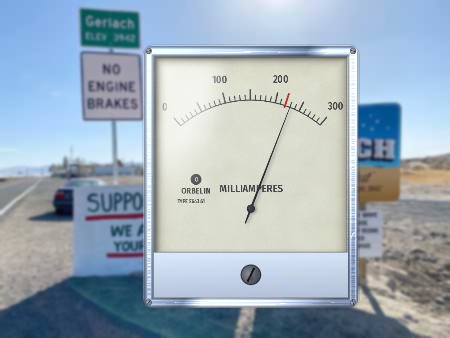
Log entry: 230 mA
